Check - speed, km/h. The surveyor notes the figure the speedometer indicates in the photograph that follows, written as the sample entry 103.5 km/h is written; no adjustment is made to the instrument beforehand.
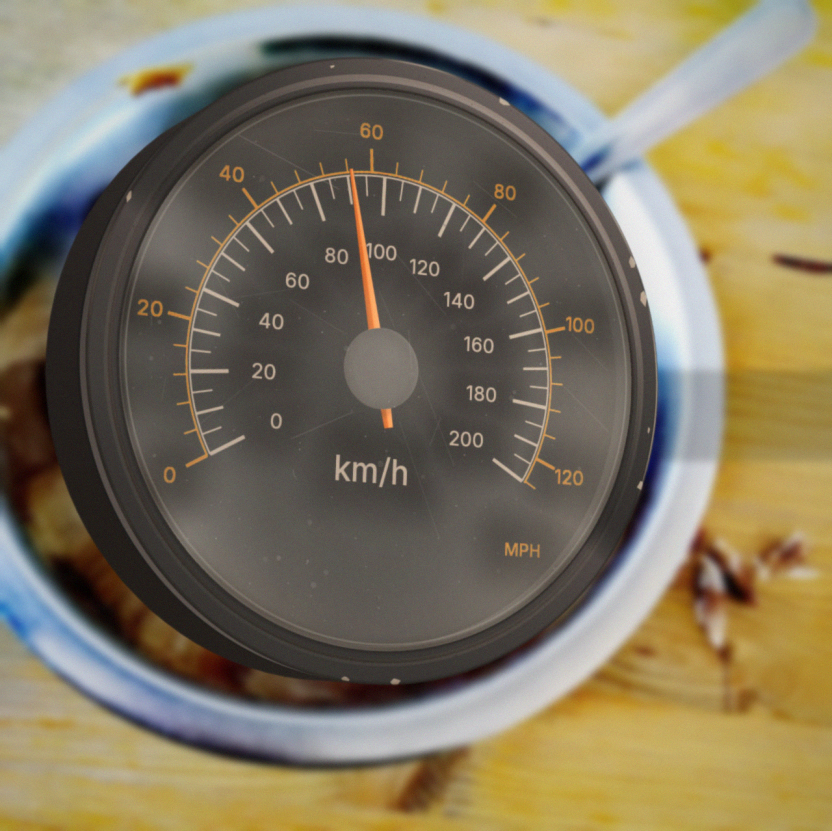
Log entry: 90 km/h
